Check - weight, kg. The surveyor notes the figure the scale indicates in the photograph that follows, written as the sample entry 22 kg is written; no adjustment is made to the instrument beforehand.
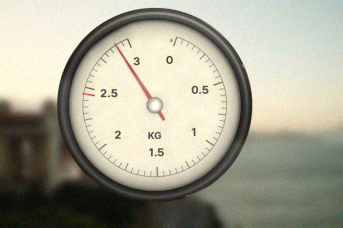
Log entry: 2.9 kg
